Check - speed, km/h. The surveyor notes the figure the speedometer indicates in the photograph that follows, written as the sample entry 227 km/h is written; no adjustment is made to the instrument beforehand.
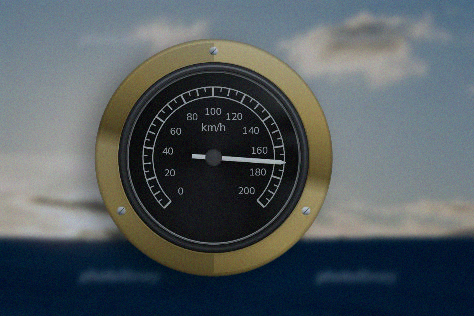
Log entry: 170 km/h
